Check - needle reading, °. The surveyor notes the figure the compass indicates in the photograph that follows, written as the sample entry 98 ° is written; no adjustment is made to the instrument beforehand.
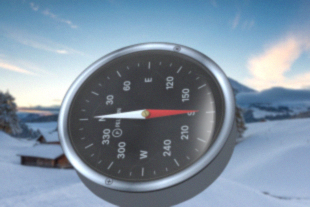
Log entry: 180 °
